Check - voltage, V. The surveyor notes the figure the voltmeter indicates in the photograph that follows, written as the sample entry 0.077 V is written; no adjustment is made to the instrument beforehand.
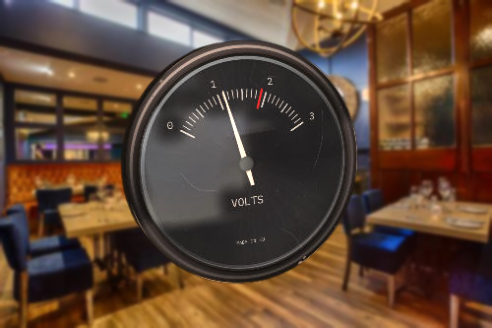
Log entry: 1.1 V
